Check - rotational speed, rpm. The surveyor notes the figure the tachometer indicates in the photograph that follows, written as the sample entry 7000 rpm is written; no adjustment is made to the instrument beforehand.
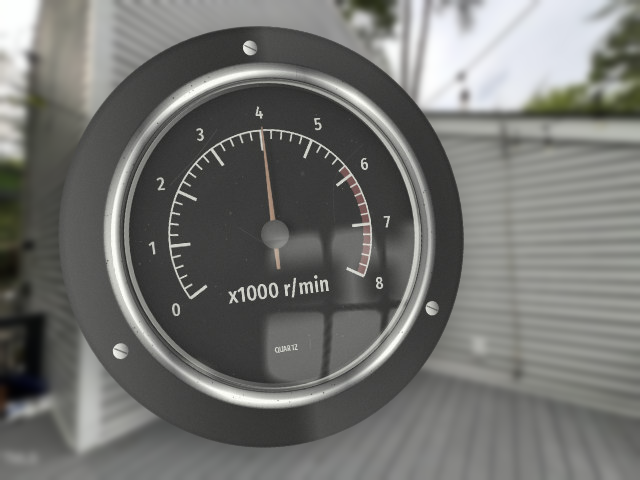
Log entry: 4000 rpm
